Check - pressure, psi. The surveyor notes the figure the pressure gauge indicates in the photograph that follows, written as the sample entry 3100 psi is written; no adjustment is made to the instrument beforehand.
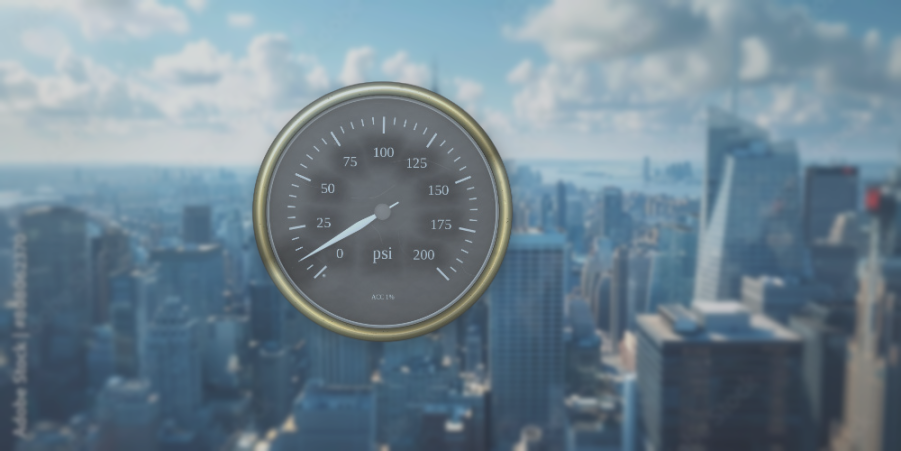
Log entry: 10 psi
